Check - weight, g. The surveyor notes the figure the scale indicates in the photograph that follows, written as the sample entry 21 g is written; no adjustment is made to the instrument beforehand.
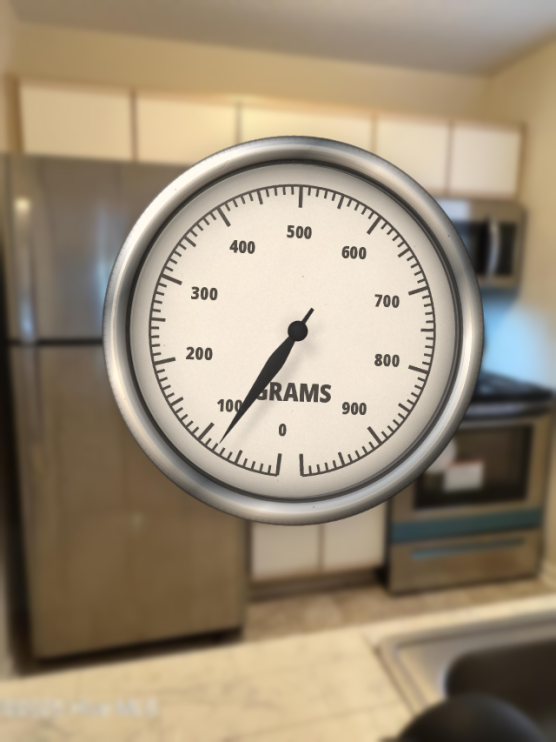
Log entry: 80 g
